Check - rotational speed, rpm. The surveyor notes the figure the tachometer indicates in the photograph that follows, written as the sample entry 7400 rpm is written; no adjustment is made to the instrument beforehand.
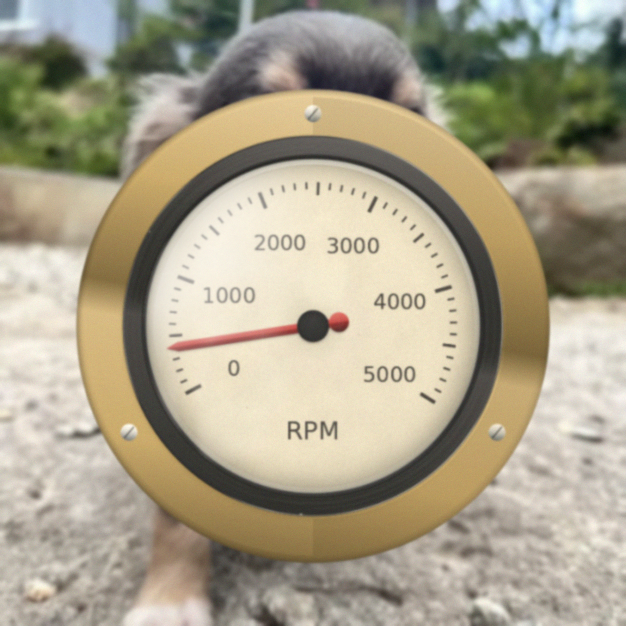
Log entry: 400 rpm
